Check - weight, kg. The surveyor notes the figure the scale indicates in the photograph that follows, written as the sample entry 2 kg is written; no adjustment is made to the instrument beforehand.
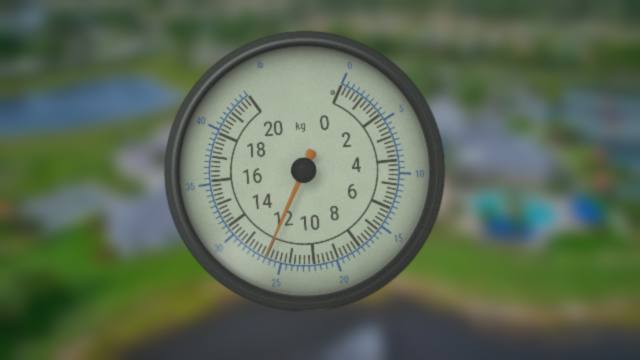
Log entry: 12 kg
